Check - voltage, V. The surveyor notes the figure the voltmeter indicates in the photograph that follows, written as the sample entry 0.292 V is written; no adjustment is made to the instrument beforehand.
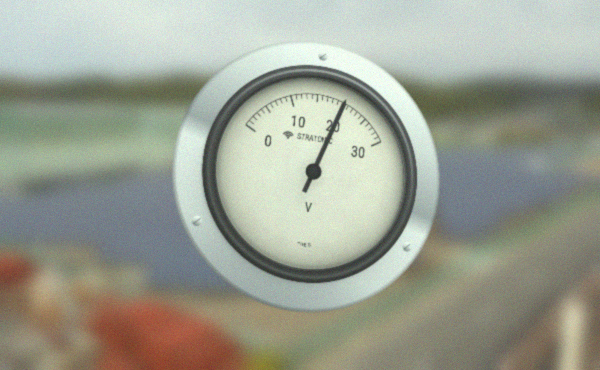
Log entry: 20 V
